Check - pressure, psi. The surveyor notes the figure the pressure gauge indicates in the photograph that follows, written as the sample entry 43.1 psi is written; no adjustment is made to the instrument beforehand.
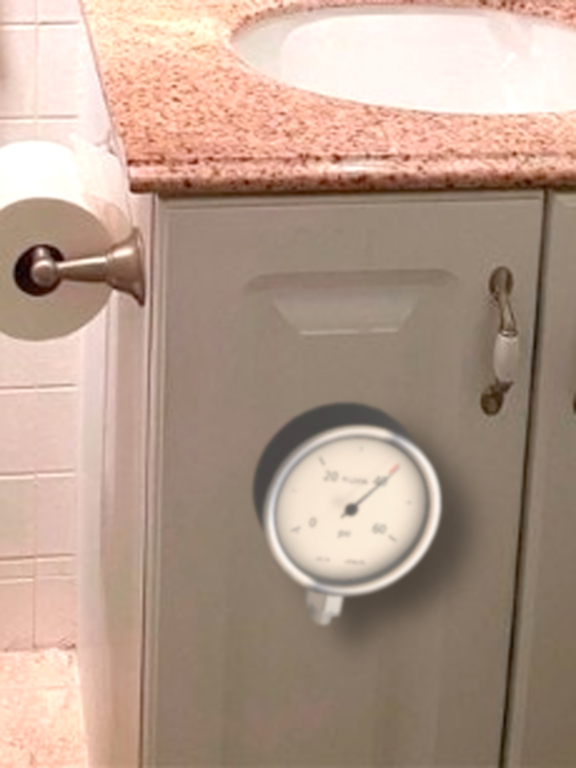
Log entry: 40 psi
